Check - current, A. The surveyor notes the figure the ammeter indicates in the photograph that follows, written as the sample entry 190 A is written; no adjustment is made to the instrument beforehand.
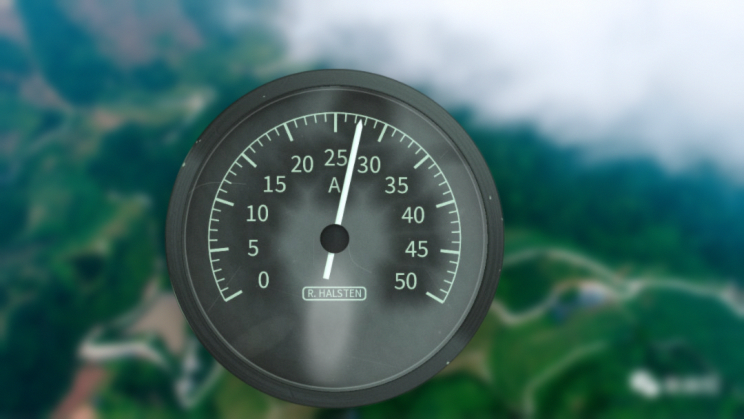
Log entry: 27.5 A
